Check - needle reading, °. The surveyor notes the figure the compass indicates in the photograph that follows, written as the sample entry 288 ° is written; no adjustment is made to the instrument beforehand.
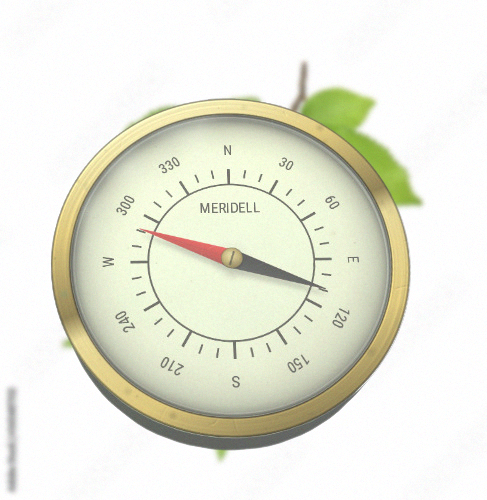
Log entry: 290 °
